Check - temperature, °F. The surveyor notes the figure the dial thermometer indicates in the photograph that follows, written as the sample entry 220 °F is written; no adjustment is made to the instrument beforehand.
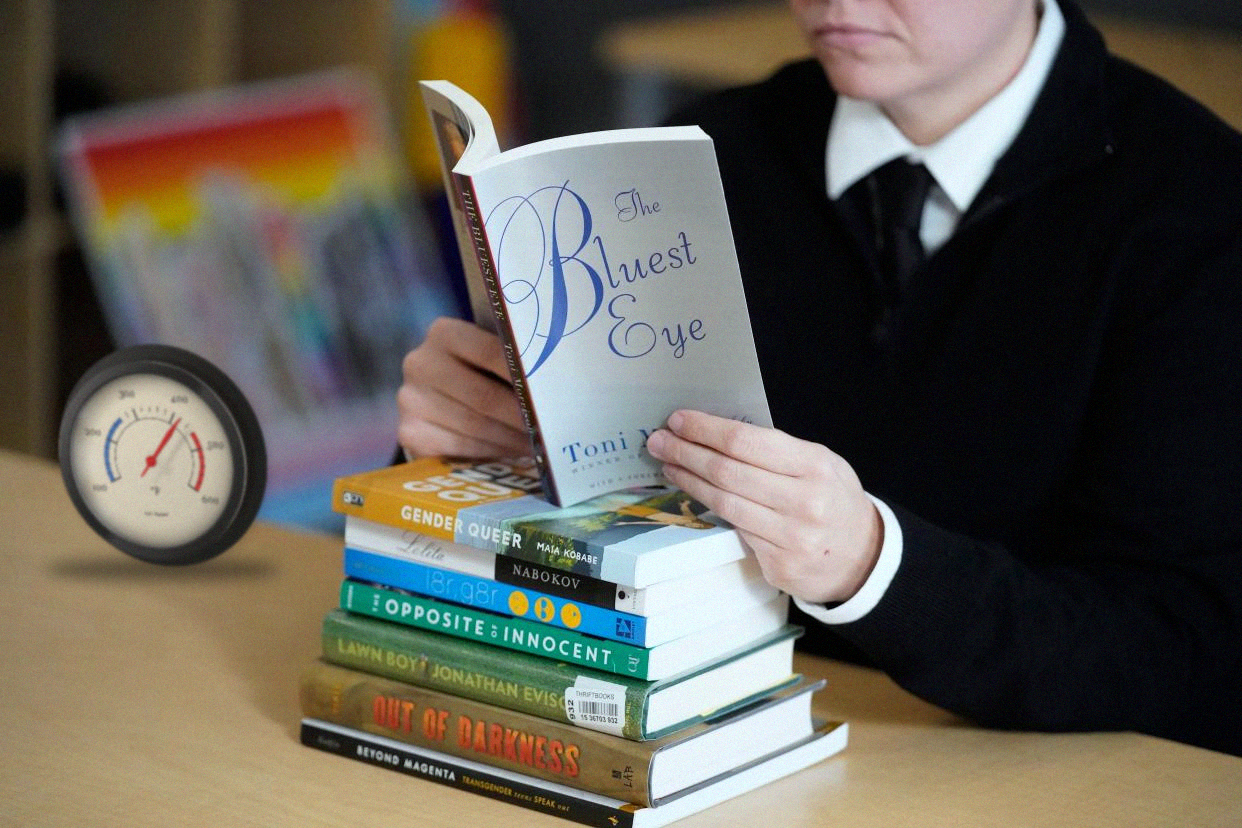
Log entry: 420 °F
